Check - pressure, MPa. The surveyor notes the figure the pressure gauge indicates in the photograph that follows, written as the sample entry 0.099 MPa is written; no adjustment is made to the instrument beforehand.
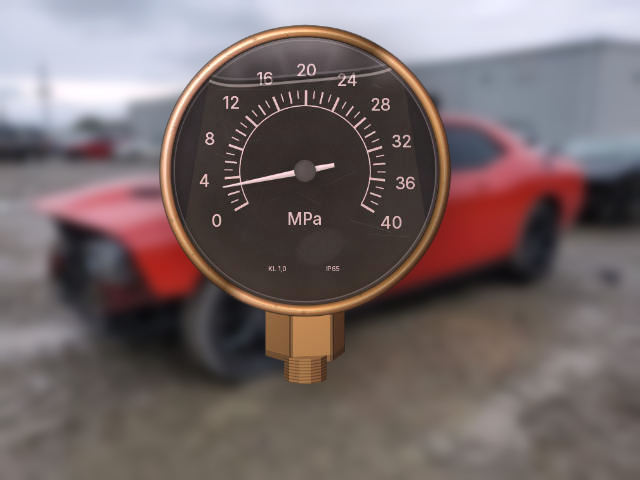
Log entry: 3 MPa
